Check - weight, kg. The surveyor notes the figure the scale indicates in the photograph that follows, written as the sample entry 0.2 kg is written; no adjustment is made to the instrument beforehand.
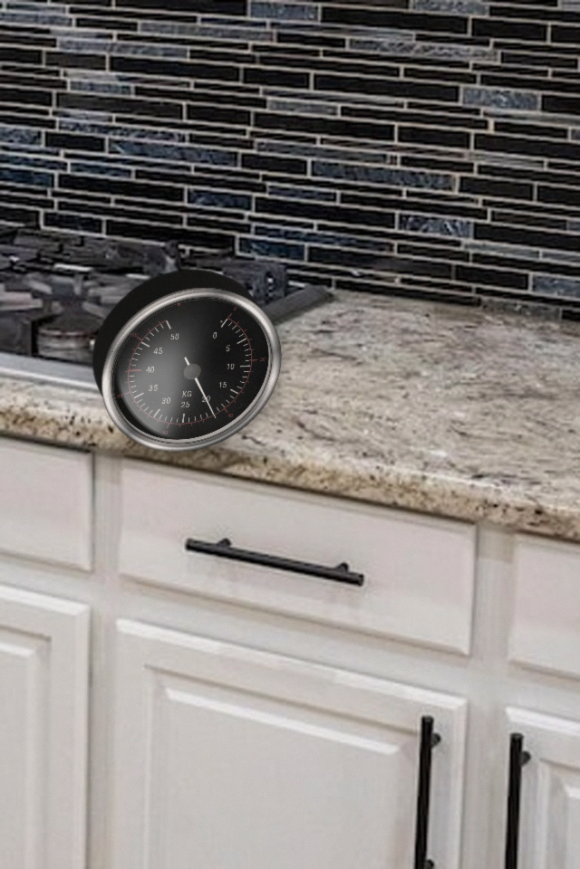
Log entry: 20 kg
